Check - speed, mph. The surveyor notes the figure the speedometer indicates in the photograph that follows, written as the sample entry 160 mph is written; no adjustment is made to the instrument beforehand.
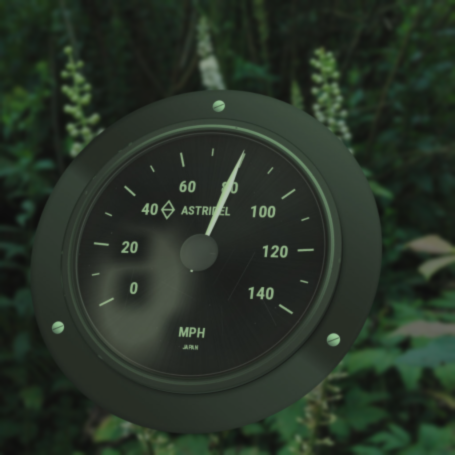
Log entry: 80 mph
